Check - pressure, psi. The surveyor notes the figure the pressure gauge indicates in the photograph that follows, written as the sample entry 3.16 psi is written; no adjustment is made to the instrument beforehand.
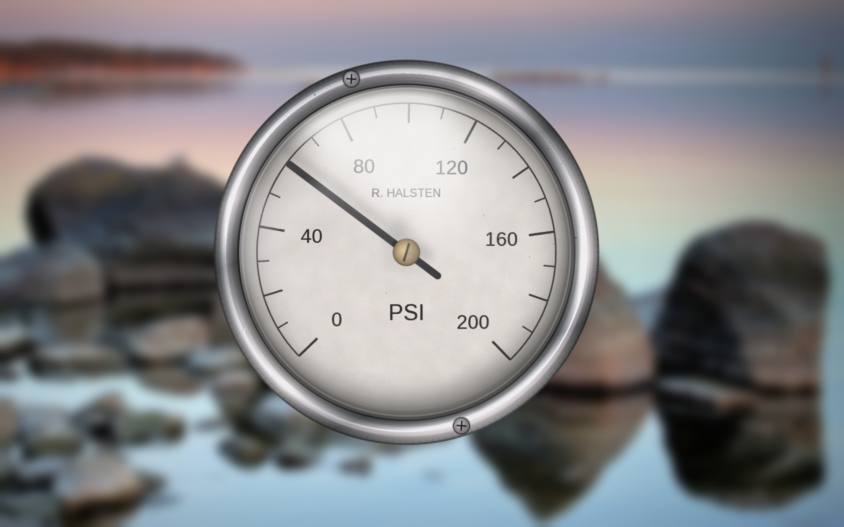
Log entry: 60 psi
